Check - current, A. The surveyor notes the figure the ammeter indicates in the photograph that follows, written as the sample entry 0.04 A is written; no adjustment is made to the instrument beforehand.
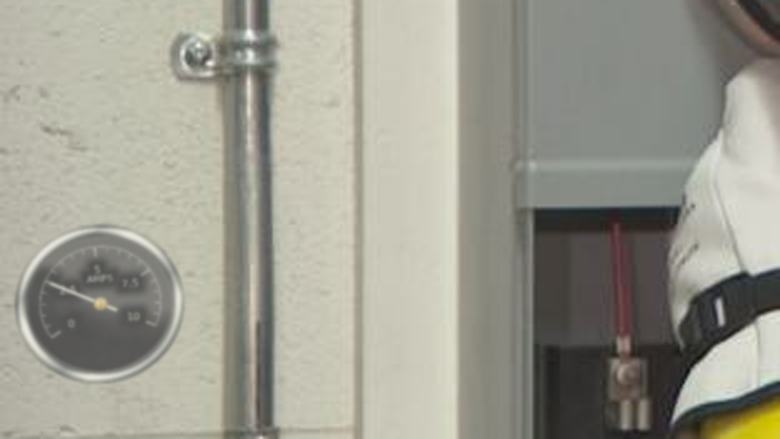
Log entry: 2.5 A
